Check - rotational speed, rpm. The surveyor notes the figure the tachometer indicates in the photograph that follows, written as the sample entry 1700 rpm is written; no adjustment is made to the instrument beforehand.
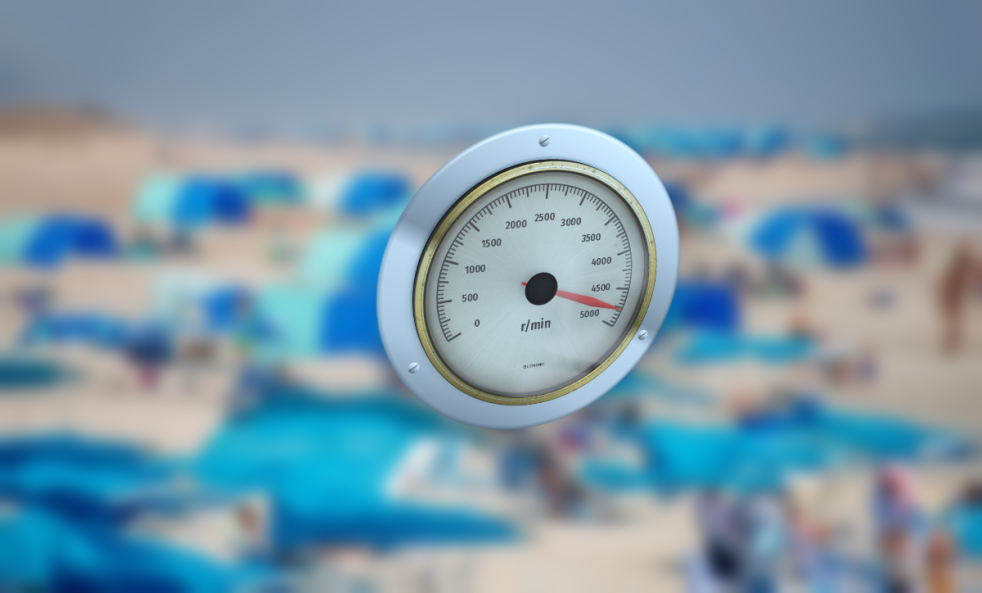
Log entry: 4750 rpm
